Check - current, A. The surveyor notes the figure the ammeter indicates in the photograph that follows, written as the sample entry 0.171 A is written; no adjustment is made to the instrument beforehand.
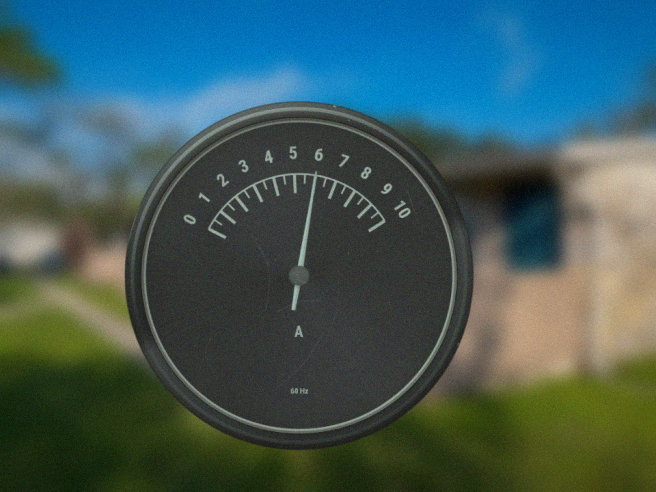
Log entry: 6 A
